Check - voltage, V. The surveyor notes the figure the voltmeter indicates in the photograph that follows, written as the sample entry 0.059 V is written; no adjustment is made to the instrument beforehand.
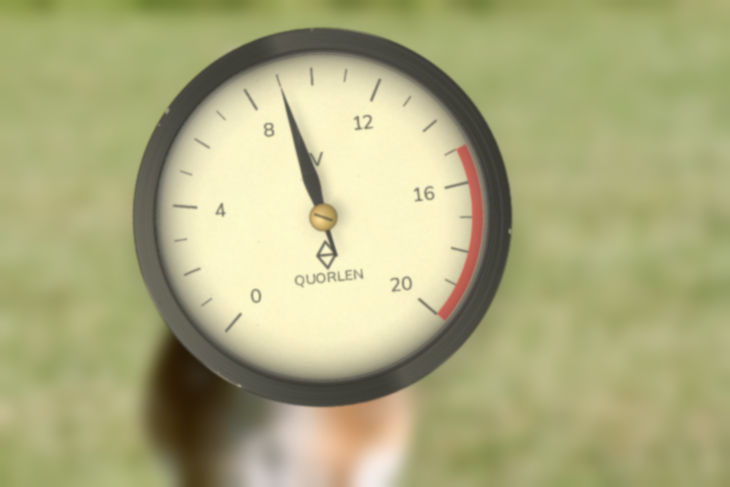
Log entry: 9 V
